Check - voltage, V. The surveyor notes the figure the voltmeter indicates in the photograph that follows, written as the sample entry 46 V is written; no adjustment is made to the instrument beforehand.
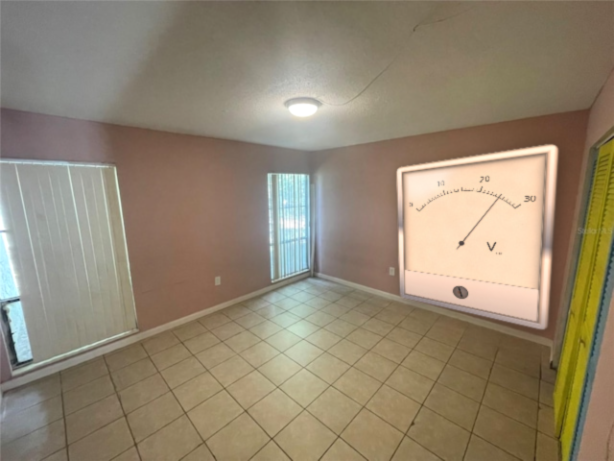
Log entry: 25 V
